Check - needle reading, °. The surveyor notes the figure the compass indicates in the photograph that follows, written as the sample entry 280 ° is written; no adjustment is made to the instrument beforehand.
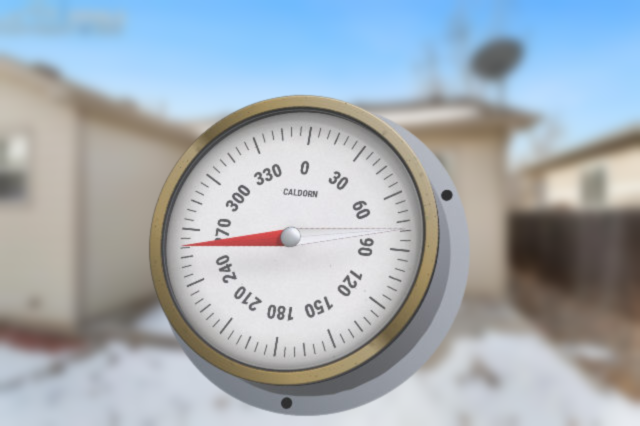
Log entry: 260 °
